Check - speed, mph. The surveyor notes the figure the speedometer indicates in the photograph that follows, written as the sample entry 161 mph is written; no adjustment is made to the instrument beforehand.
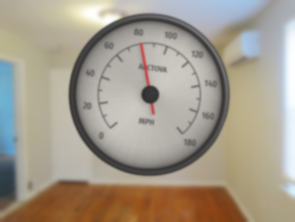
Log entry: 80 mph
